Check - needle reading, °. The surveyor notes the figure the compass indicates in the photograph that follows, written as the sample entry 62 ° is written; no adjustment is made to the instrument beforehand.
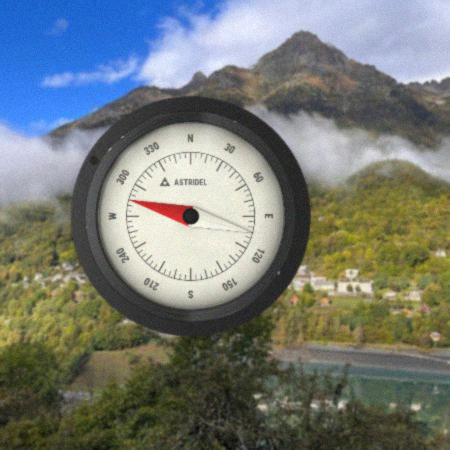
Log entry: 285 °
